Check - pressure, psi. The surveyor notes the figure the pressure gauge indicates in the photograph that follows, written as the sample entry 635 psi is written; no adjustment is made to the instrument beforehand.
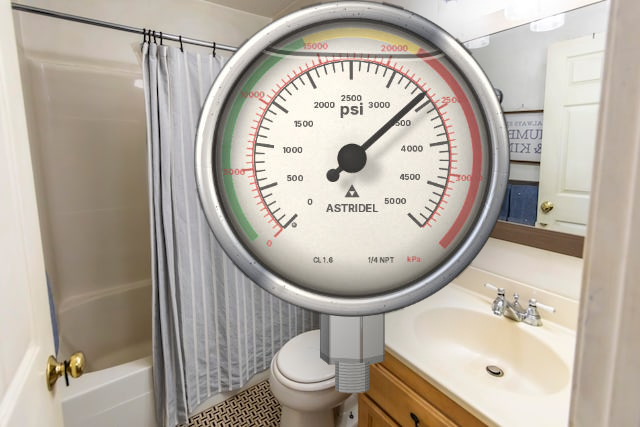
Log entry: 3400 psi
